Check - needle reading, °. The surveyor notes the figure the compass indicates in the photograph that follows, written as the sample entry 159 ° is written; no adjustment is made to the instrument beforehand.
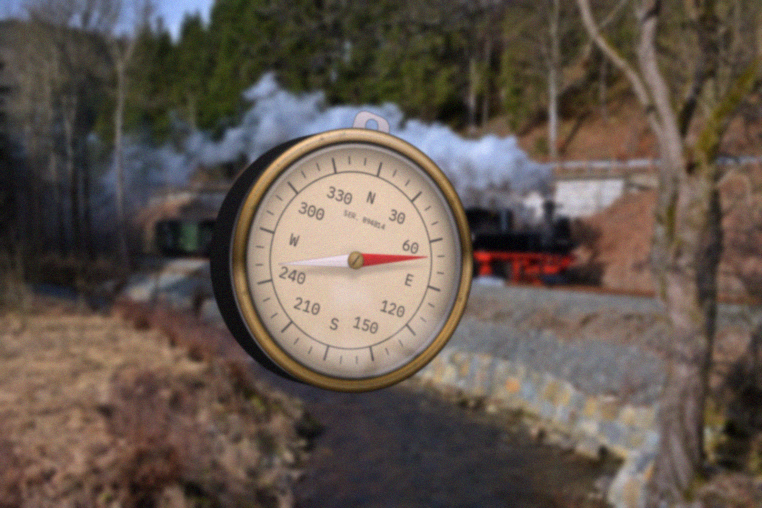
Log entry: 70 °
